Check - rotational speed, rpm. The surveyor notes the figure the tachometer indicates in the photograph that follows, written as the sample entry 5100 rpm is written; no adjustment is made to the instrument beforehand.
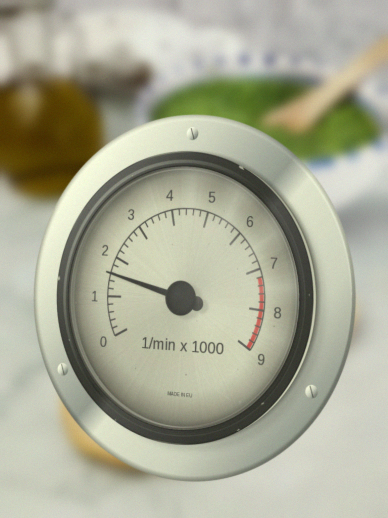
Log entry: 1600 rpm
